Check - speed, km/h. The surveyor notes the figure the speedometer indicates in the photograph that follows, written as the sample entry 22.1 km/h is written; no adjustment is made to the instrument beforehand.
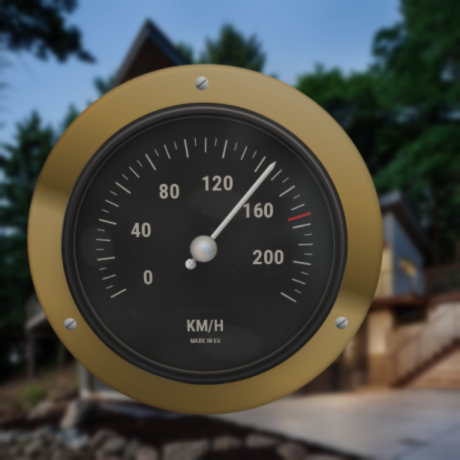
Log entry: 145 km/h
